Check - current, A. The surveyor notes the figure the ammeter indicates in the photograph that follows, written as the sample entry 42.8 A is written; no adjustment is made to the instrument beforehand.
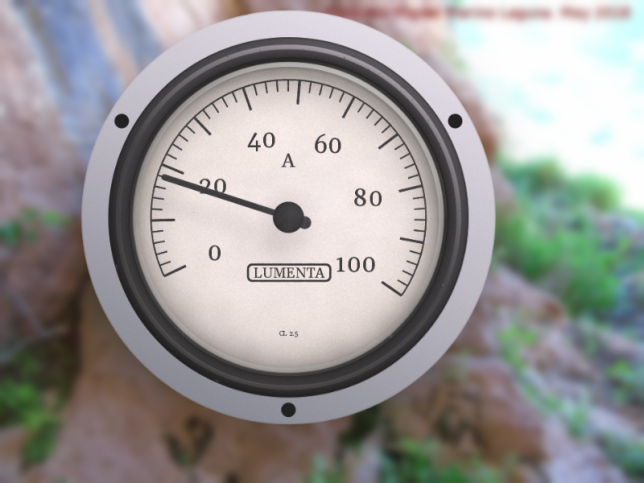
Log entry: 18 A
